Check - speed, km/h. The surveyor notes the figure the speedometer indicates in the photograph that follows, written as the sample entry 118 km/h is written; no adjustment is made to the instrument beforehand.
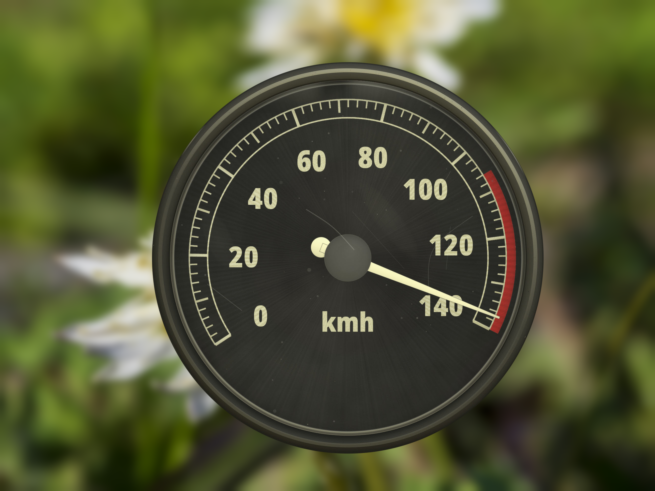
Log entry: 137 km/h
